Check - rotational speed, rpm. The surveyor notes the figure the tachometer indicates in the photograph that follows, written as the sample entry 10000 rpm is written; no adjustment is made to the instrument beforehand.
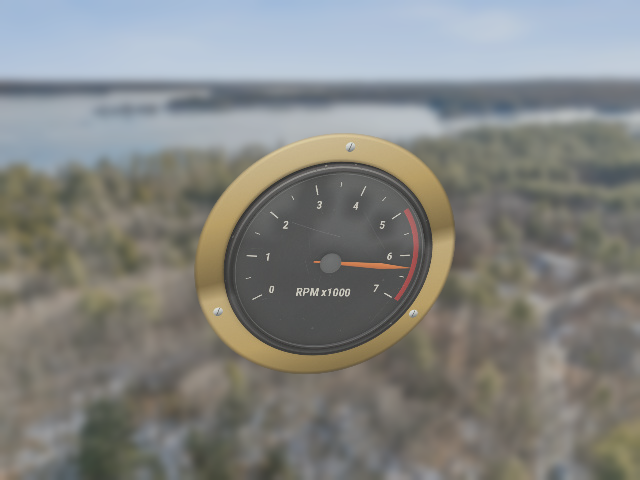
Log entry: 6250 rpm
